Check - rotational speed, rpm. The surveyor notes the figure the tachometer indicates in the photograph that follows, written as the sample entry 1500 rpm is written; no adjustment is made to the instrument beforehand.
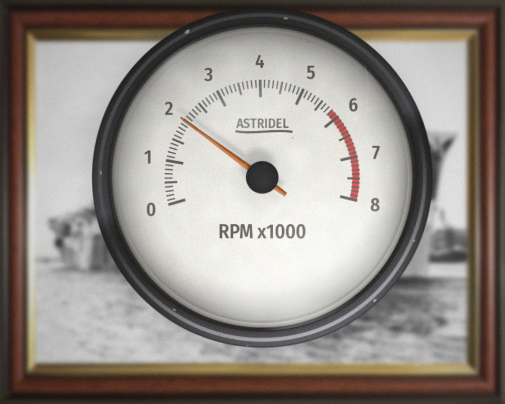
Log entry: 2000 rpm
